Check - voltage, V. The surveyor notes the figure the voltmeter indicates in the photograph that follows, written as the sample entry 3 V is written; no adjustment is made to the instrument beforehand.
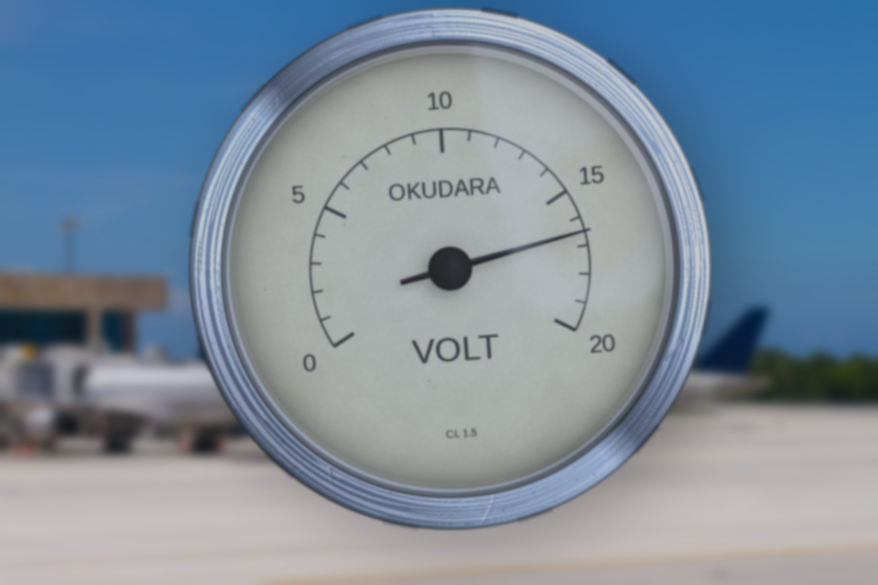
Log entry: 16.5 V
